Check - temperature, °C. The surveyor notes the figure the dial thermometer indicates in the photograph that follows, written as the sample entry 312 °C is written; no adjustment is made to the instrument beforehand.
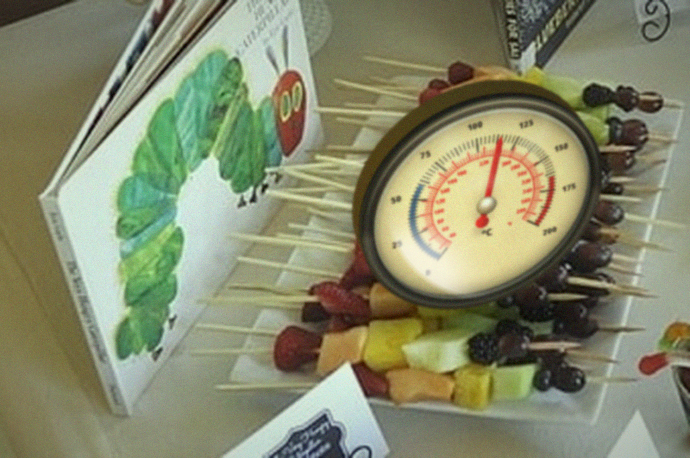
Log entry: 112.5 °C
